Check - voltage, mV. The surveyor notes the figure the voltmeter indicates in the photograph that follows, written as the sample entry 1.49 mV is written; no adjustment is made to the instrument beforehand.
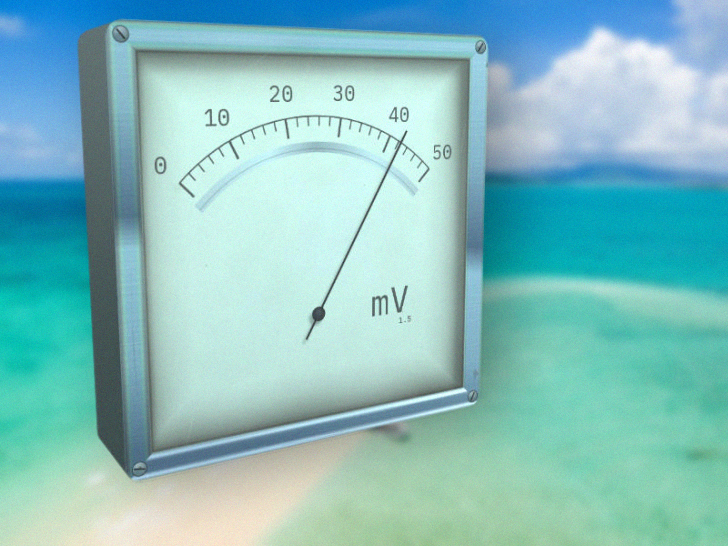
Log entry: 42 mV
